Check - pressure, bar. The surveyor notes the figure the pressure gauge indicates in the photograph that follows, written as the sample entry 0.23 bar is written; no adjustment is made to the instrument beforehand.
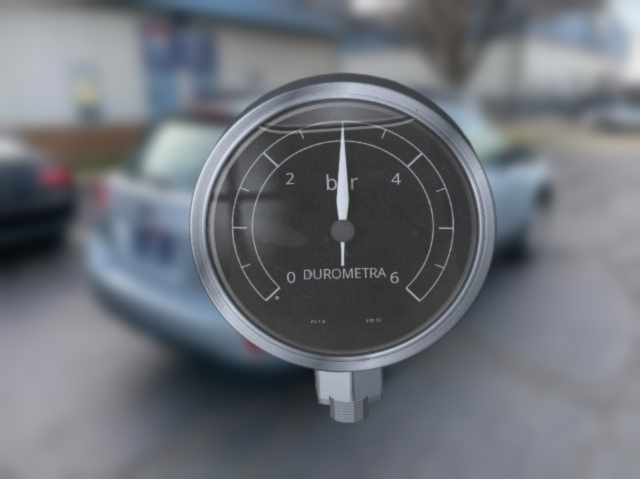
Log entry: 3 bar
